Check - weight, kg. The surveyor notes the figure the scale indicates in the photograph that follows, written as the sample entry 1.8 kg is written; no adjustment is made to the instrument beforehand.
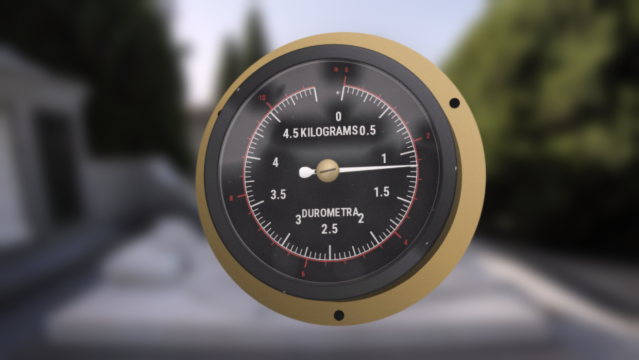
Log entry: 1.15 kg
